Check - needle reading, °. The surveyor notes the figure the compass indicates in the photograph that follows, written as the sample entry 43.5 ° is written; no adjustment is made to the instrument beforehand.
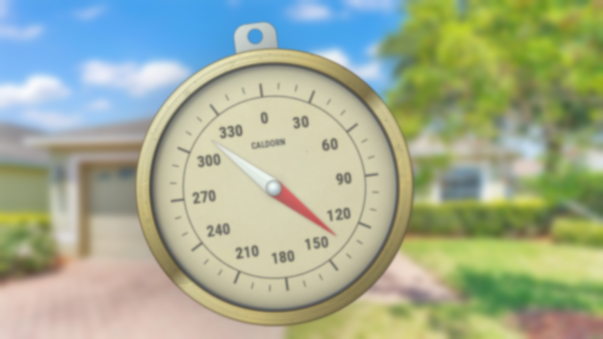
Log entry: 135 °
